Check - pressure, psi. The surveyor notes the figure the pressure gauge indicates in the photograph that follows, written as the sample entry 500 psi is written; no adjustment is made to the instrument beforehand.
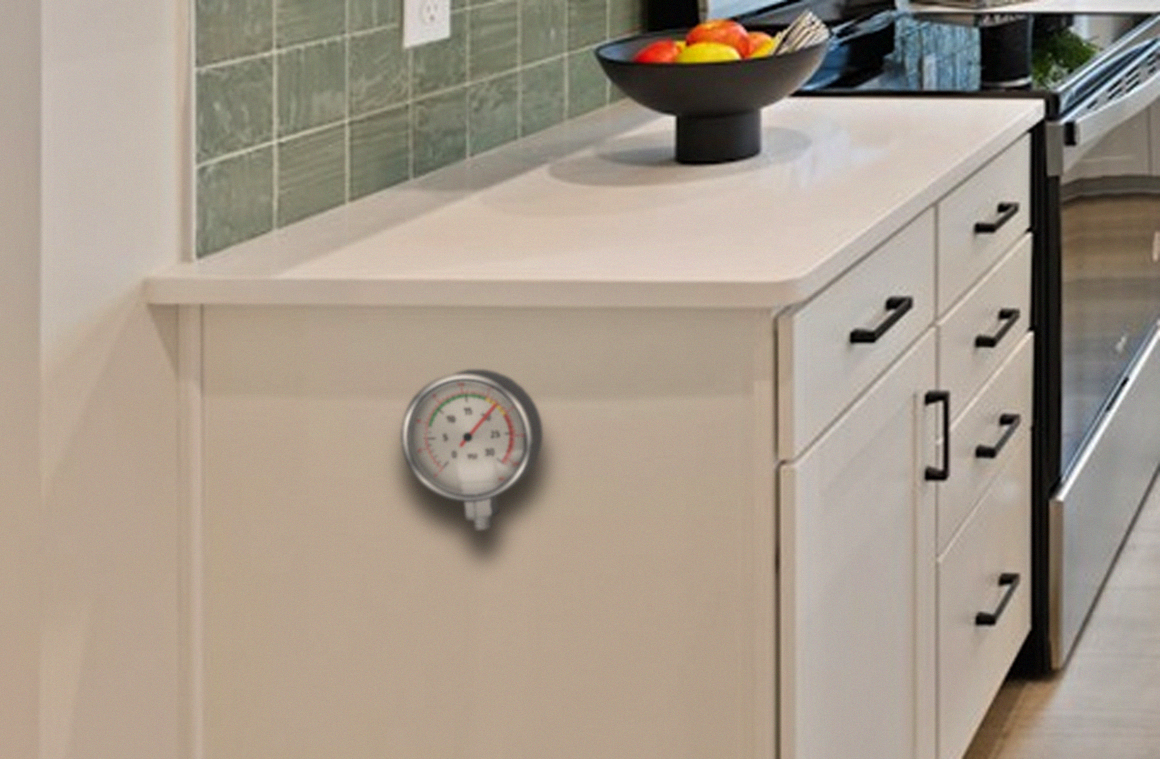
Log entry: 20 psi
